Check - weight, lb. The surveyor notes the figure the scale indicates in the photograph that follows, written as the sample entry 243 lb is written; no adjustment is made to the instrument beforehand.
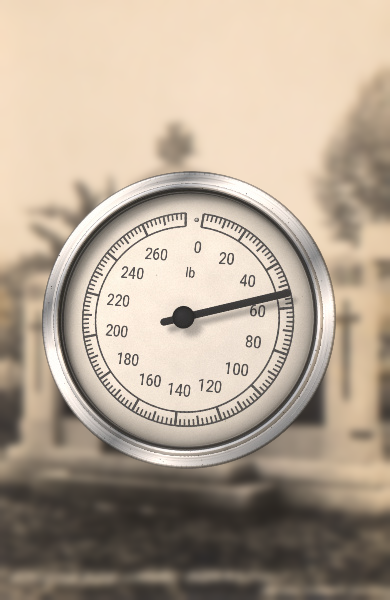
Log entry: 54 lb
